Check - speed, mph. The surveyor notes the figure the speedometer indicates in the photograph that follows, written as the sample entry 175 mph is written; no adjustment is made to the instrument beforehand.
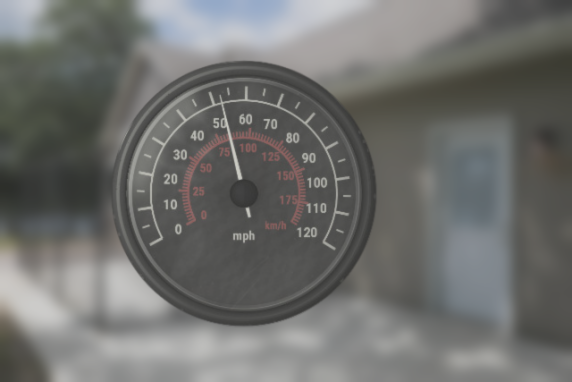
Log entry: 52.5 mph
